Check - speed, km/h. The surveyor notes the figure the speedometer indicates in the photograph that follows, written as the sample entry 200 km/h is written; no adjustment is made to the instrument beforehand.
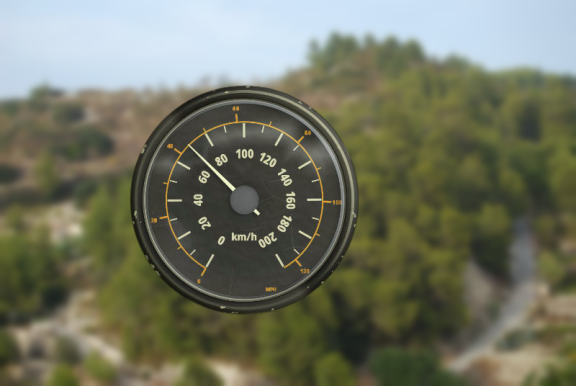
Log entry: 70 km/h
